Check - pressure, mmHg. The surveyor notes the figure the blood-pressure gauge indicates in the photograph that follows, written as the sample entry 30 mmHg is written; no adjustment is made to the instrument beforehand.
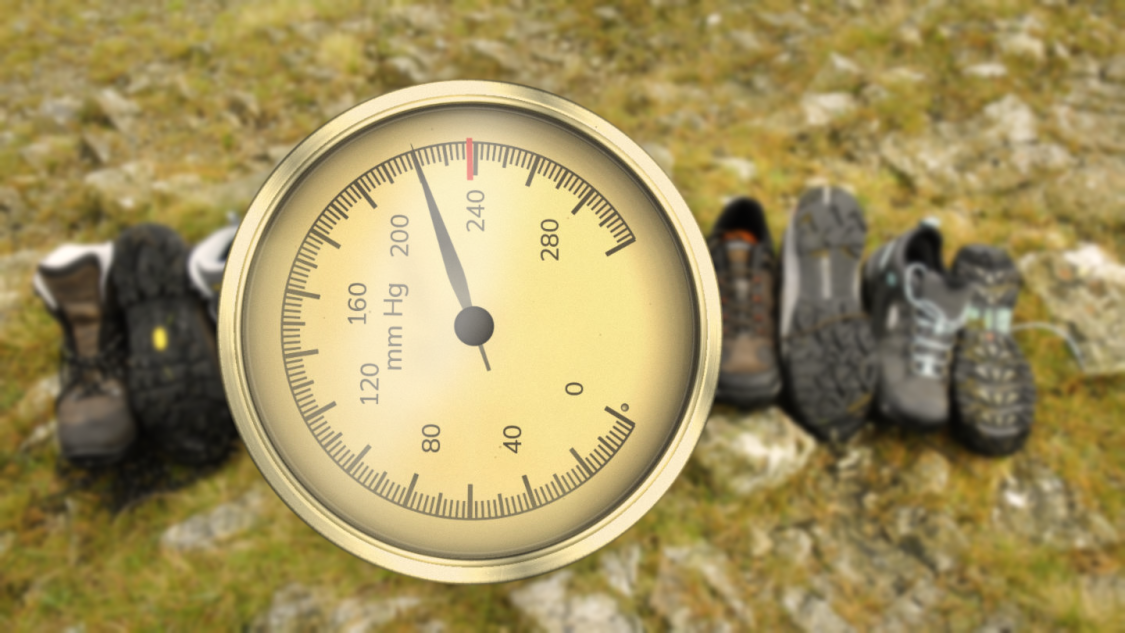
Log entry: 220 mmHg
